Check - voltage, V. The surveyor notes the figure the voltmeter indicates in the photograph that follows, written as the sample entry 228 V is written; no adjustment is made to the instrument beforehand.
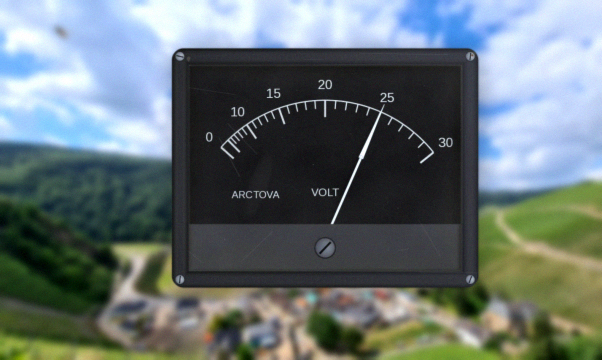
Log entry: 25 V
